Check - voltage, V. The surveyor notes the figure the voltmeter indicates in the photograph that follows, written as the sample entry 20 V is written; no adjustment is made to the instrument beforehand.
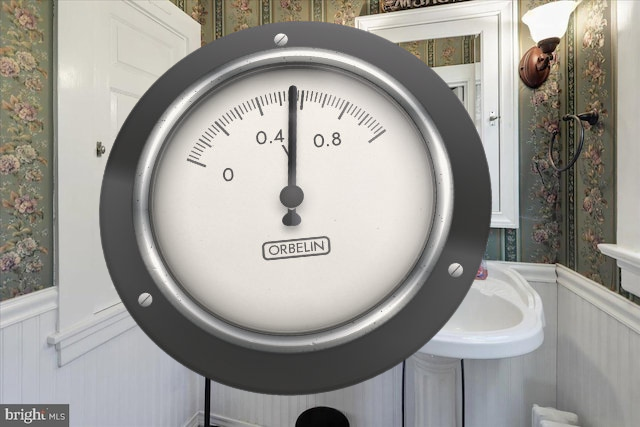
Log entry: 0.56 V
